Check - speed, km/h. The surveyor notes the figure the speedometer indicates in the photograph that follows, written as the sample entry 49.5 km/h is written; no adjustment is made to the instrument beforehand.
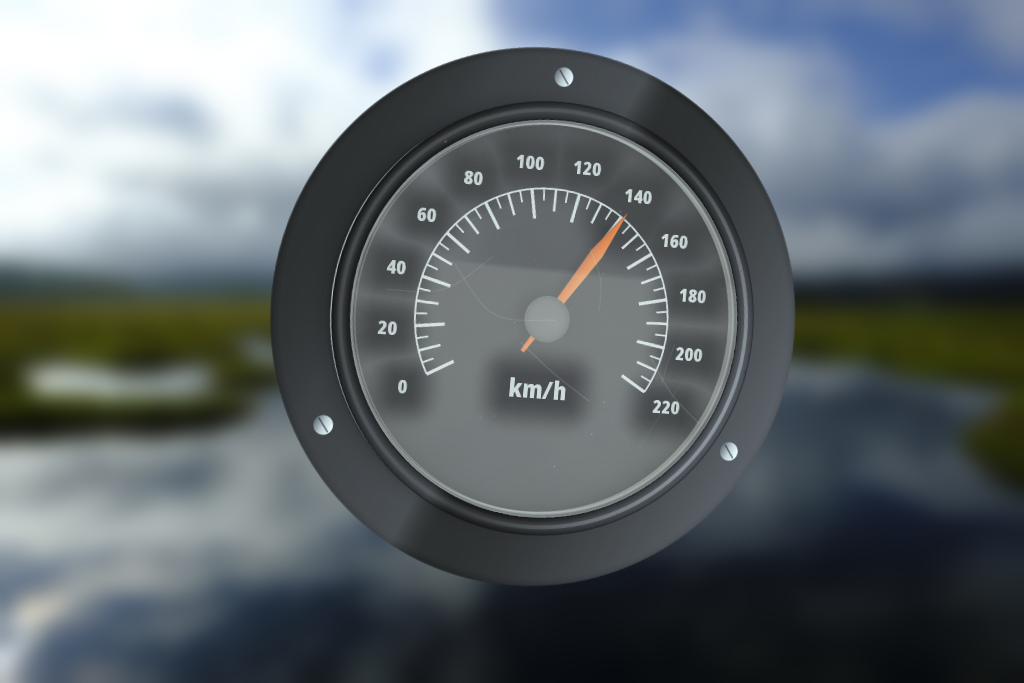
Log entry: 140 km/h
